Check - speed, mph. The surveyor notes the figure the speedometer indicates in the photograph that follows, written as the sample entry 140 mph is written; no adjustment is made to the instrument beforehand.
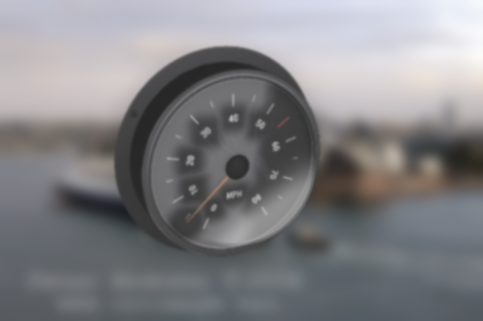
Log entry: 5 mph
